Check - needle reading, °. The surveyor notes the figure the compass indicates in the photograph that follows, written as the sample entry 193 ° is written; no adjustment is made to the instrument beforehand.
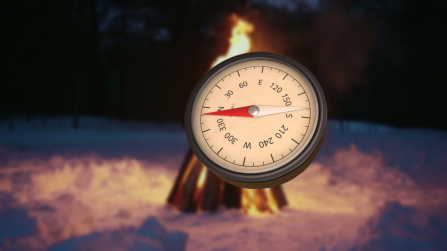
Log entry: 350 °
